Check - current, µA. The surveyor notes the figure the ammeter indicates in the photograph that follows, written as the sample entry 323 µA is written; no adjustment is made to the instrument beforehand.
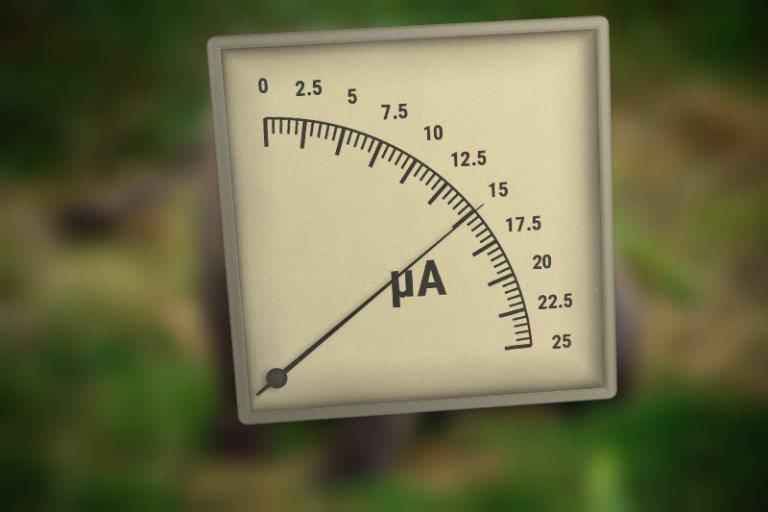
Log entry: 15 µA
